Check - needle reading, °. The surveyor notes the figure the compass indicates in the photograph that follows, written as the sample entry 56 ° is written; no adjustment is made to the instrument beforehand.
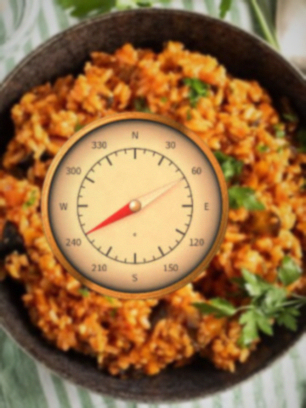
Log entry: 240 °
